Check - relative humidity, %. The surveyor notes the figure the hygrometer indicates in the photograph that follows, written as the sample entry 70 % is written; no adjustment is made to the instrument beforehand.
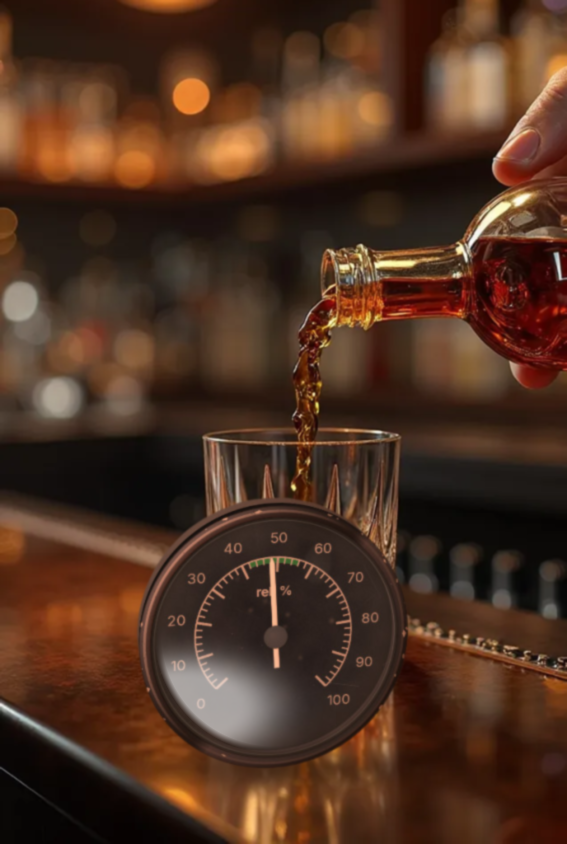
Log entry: 48 %
